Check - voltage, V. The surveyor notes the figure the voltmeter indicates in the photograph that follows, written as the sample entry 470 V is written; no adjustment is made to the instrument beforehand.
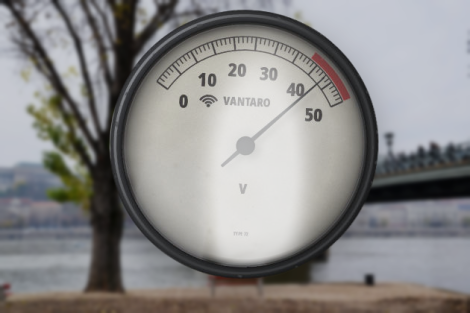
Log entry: 43 V
